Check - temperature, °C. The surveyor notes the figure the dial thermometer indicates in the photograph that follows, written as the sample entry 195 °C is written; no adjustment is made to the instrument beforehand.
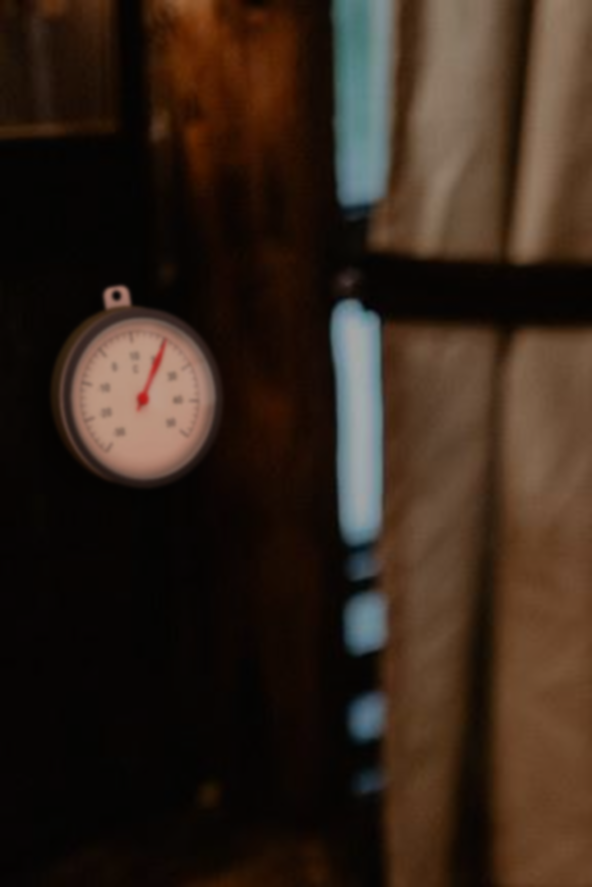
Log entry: 20 °C
